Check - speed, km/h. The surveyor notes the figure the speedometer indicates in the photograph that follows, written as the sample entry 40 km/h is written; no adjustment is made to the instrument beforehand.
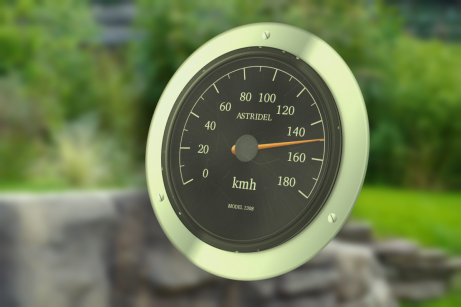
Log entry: 150 km/h
